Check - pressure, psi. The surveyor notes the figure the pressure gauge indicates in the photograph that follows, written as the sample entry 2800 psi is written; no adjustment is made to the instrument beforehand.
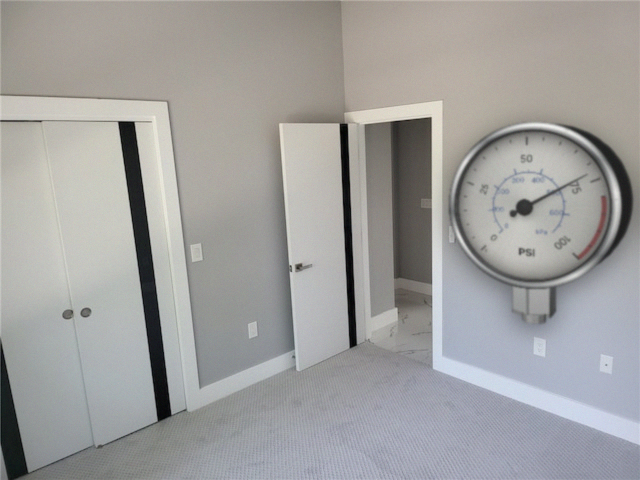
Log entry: 72.5 psi
